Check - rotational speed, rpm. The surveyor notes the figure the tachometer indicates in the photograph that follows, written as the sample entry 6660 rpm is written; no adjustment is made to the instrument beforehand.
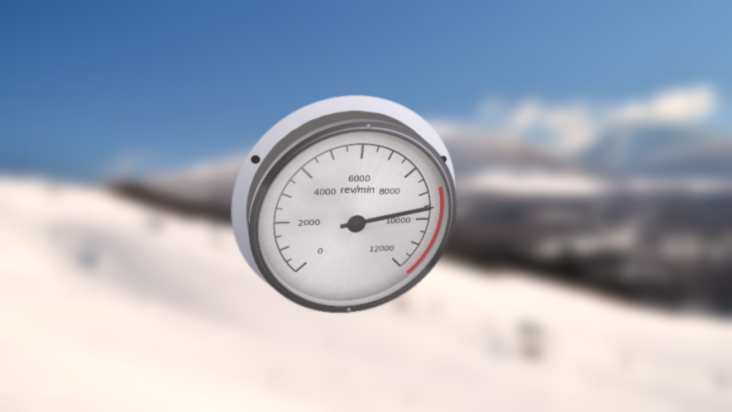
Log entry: 9500 rpm
